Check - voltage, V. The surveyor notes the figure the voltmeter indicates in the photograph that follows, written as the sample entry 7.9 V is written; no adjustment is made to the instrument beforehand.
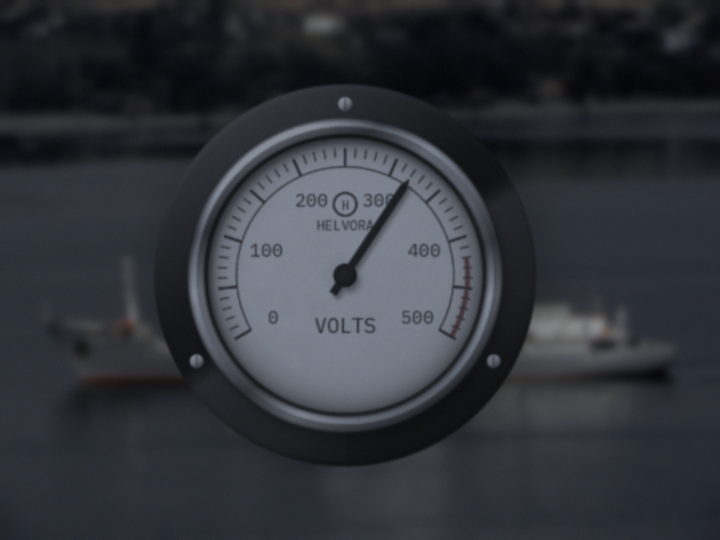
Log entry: 320 V
